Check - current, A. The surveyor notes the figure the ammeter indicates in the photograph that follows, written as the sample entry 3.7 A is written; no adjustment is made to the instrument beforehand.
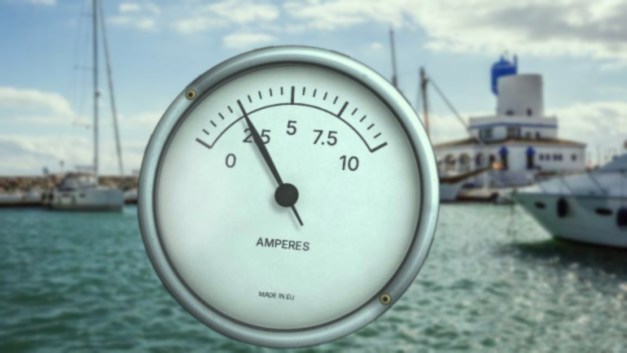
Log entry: 2.5 A
